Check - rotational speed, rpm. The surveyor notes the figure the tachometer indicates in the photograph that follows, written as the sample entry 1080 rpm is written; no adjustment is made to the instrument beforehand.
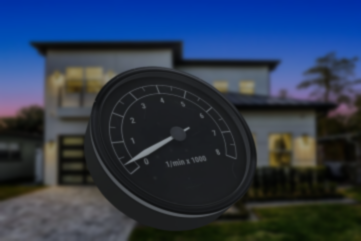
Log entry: 250 rpm
